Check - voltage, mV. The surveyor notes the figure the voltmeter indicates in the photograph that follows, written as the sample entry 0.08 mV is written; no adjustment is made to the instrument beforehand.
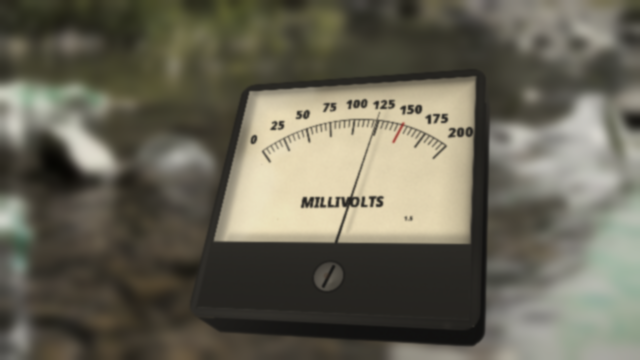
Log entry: 125 mV
